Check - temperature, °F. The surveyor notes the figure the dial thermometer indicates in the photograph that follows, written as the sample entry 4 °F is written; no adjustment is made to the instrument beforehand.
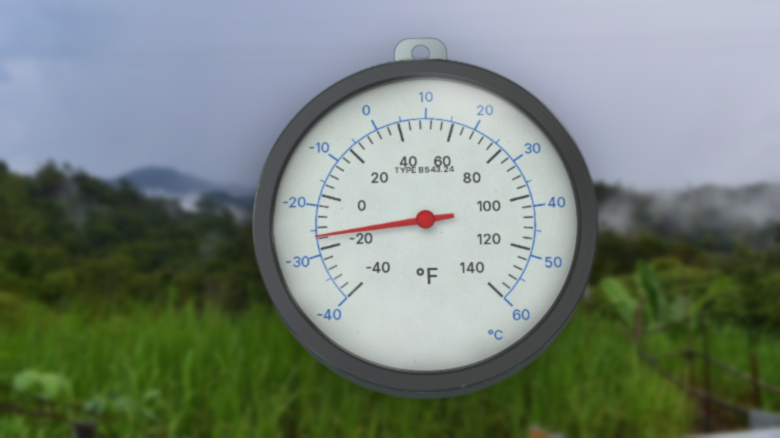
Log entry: -16 °F
